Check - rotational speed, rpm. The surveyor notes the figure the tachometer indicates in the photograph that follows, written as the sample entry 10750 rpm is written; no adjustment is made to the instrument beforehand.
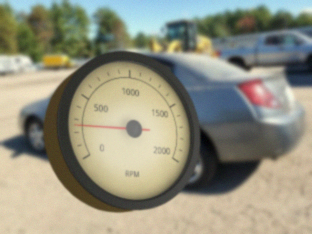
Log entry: 250 rpm
